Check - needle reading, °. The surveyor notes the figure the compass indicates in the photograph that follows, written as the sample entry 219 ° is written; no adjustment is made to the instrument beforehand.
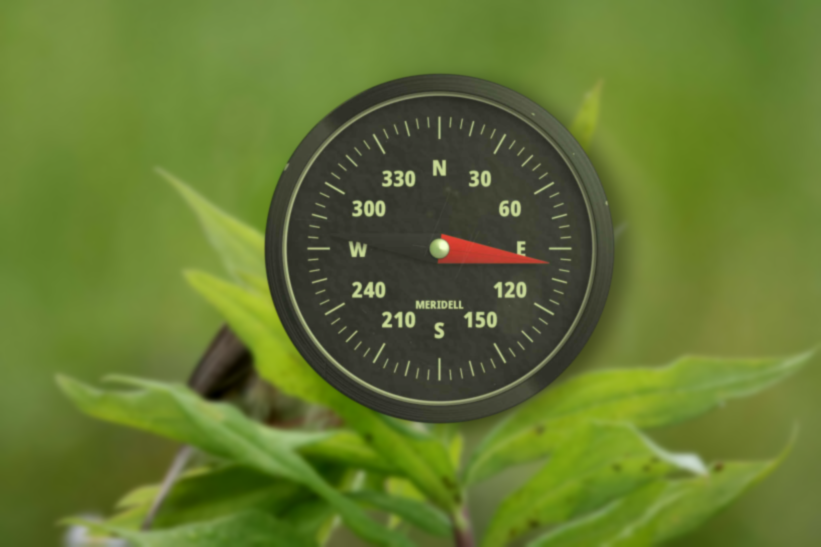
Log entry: 97.5 °
